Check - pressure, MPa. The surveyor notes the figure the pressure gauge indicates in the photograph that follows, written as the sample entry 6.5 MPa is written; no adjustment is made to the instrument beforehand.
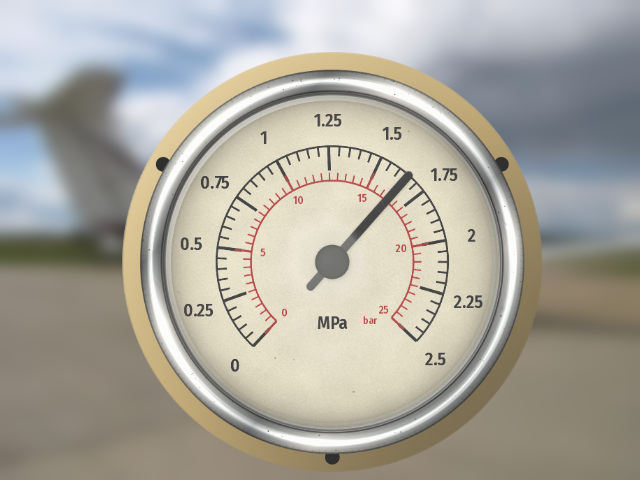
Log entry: 1.65 MPa
